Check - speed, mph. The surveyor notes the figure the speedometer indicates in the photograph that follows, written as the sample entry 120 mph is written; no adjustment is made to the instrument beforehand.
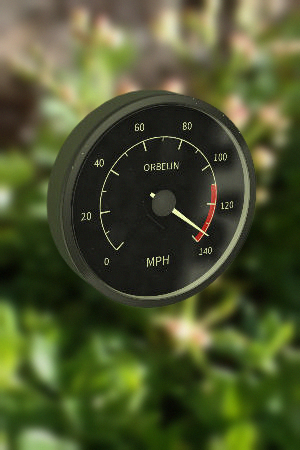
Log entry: 135 mph
